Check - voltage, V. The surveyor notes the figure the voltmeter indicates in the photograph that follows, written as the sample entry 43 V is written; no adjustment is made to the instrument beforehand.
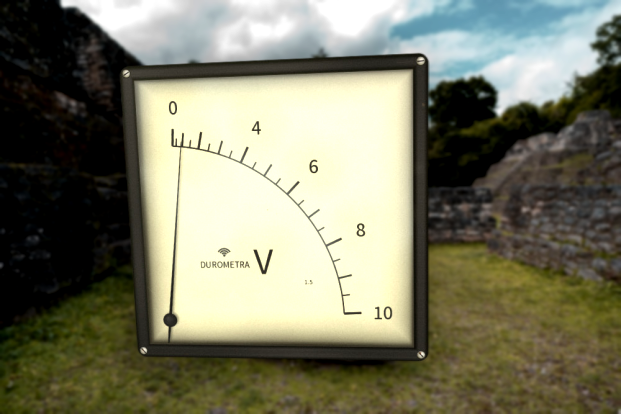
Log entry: 1 V
